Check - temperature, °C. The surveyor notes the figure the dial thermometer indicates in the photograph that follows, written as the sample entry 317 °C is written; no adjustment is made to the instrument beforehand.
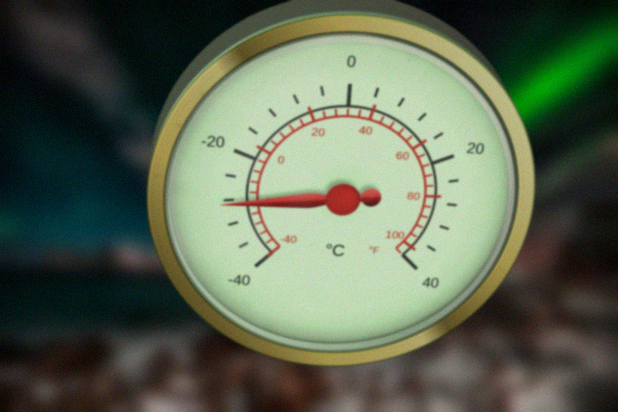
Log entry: -28 °C
